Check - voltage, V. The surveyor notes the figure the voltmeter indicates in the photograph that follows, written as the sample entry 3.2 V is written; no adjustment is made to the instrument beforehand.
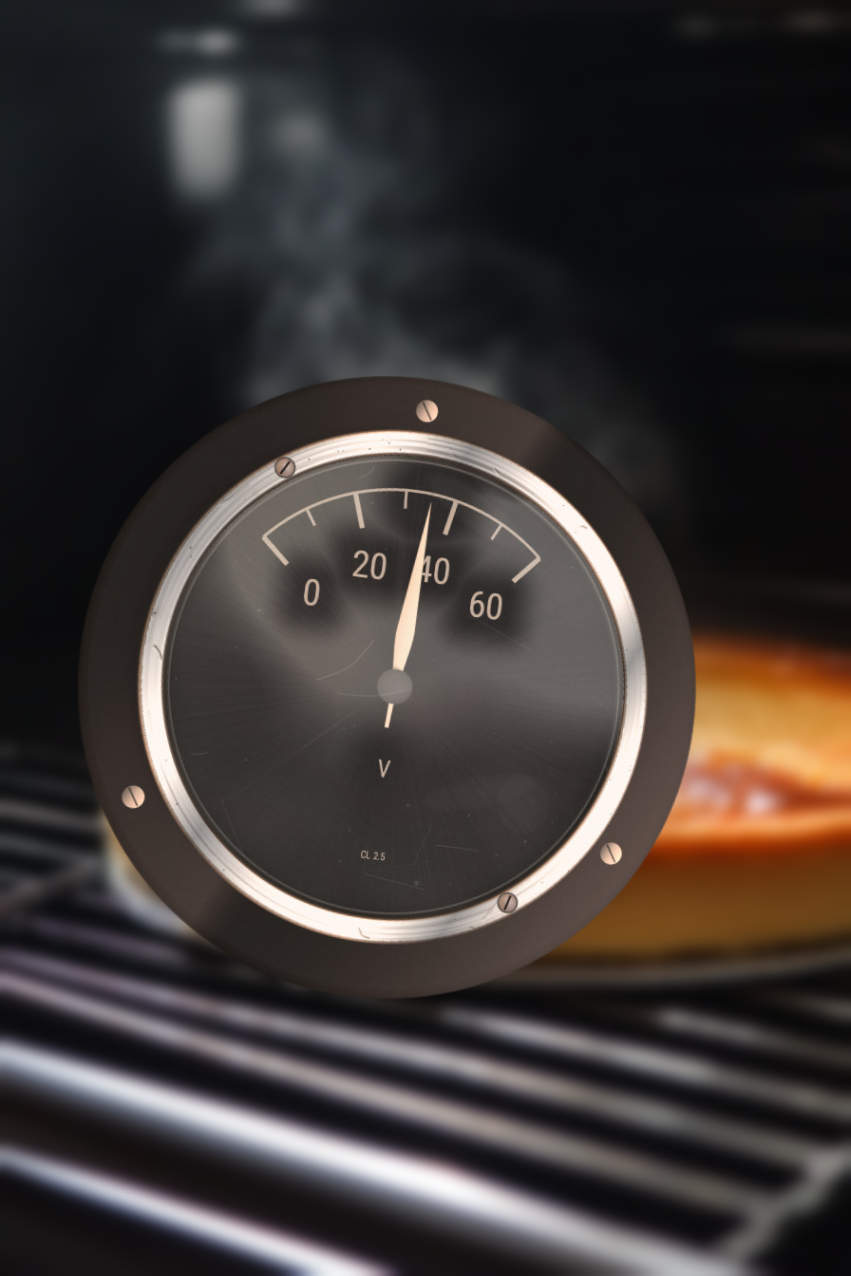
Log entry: 35 V
